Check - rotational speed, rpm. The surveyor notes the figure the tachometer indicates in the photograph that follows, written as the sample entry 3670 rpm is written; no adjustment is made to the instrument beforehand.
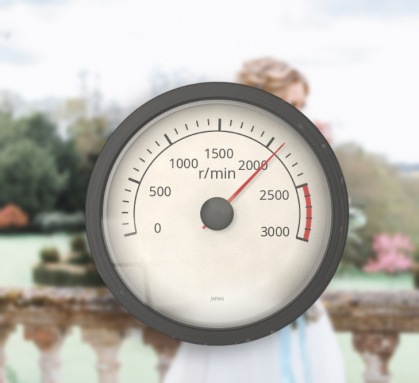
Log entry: 2100 rpm
